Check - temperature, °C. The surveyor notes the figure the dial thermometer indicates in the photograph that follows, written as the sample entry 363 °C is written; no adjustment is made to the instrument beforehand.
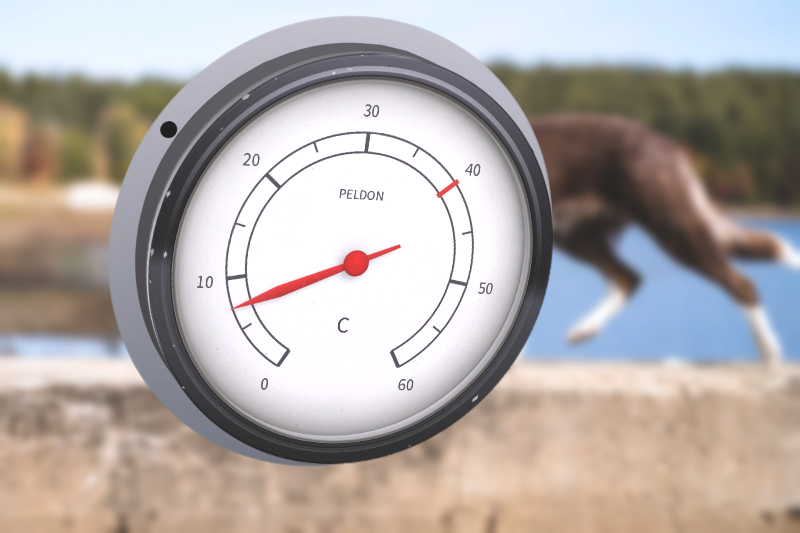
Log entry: 7.5 °C
